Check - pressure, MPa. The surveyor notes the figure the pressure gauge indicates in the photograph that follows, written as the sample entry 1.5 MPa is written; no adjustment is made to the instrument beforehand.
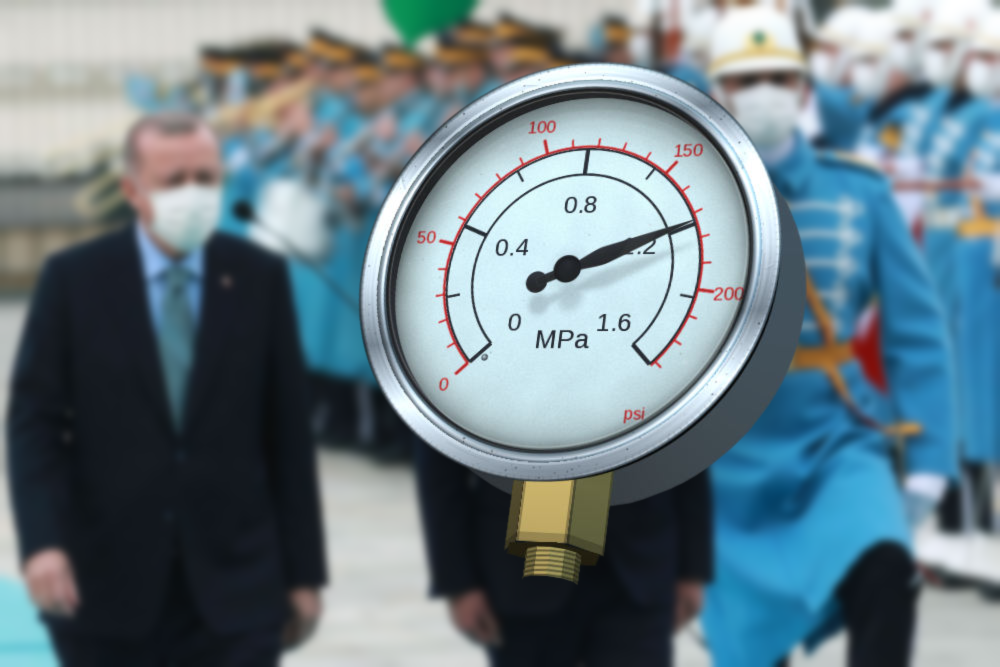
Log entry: 1.2 MPa
